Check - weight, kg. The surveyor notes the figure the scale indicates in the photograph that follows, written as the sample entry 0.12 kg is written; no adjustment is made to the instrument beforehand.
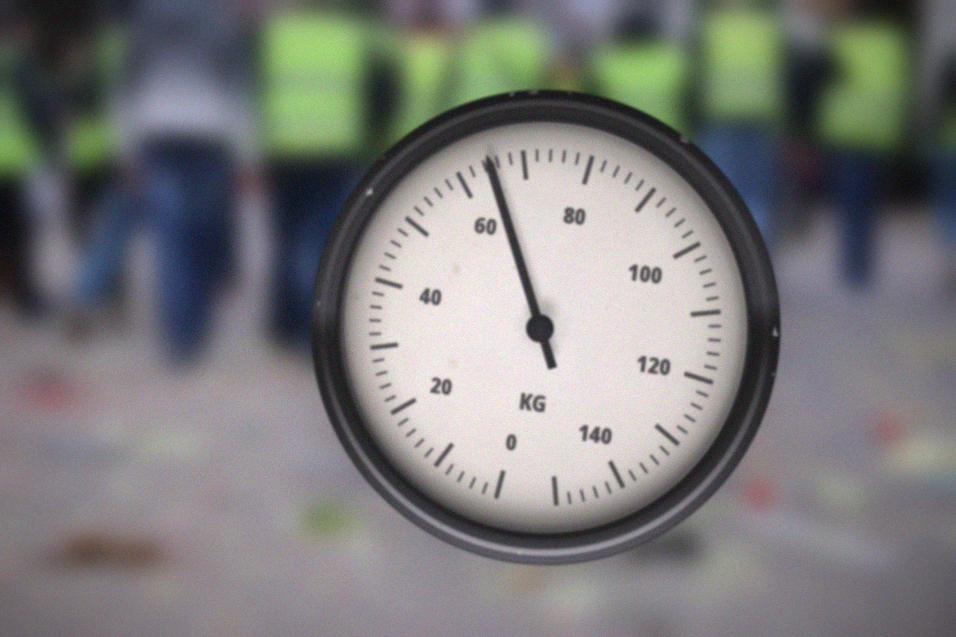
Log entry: 65 kg
